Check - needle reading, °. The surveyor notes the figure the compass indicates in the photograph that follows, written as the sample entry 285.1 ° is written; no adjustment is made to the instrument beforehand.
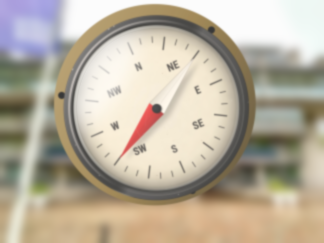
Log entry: 240 °
